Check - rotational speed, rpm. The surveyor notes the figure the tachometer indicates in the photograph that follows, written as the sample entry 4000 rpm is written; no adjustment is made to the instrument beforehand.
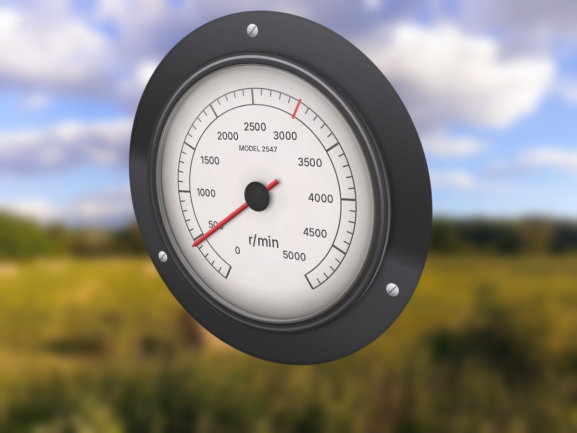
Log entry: 450 rpm
